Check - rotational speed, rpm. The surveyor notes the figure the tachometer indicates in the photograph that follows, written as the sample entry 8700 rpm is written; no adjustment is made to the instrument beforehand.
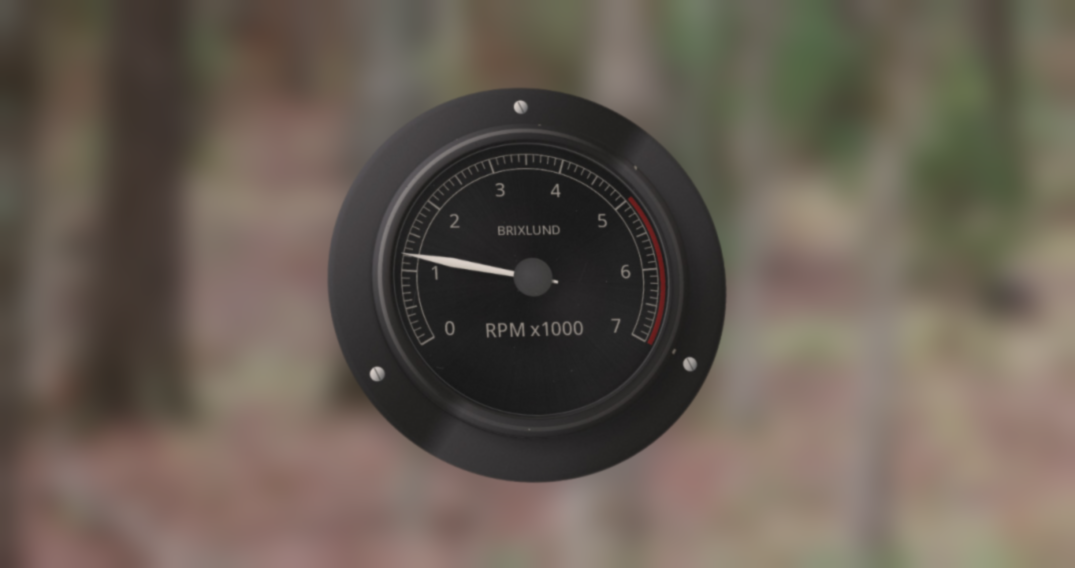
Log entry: 1200 rpm
